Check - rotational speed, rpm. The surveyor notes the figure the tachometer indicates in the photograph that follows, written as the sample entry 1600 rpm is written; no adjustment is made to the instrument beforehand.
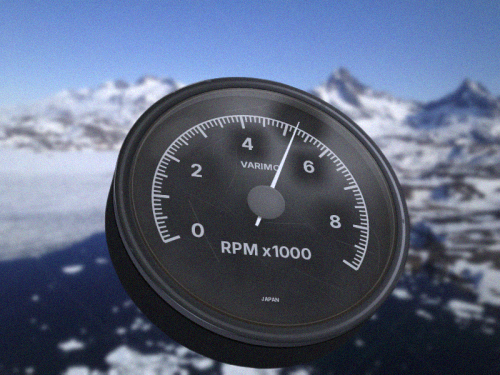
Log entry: 5200 rpm
